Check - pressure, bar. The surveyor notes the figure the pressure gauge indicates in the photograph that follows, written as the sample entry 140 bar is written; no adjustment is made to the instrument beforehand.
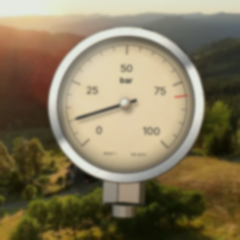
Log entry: 10 bar
